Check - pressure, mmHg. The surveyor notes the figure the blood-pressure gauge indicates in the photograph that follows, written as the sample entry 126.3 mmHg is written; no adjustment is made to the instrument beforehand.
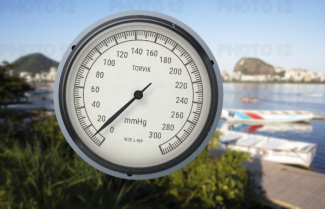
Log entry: 10 mmHg
